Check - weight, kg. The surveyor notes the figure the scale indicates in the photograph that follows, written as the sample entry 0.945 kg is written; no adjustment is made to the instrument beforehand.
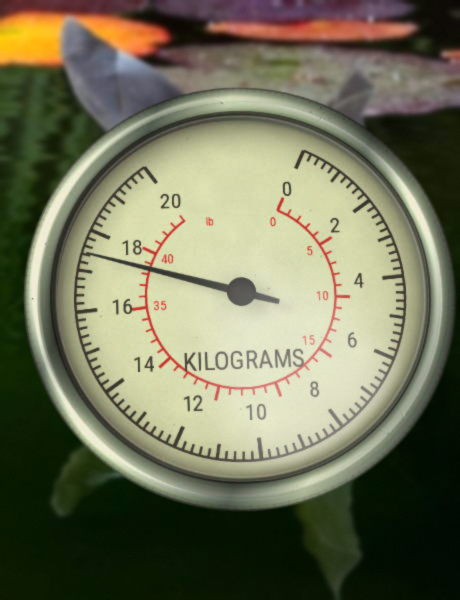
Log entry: 17.4 kg
